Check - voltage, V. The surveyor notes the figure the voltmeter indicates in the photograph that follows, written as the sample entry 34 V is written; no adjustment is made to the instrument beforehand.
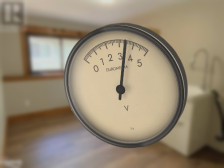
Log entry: 3.5 V
